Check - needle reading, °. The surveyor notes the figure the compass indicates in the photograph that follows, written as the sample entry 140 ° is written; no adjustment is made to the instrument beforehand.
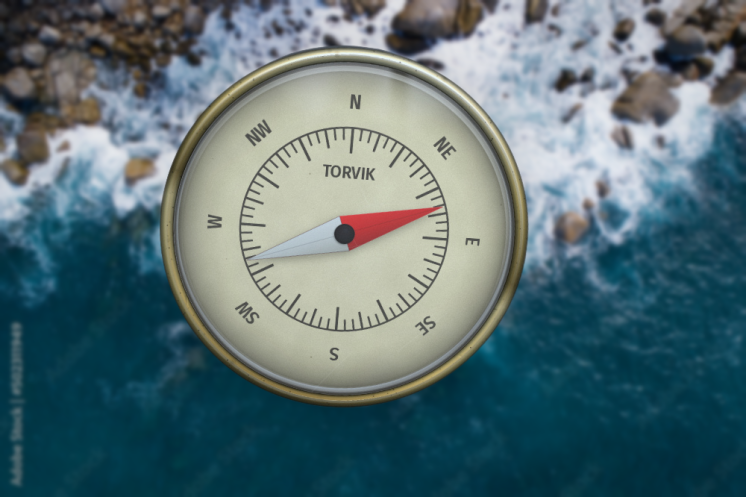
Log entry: 70 °
